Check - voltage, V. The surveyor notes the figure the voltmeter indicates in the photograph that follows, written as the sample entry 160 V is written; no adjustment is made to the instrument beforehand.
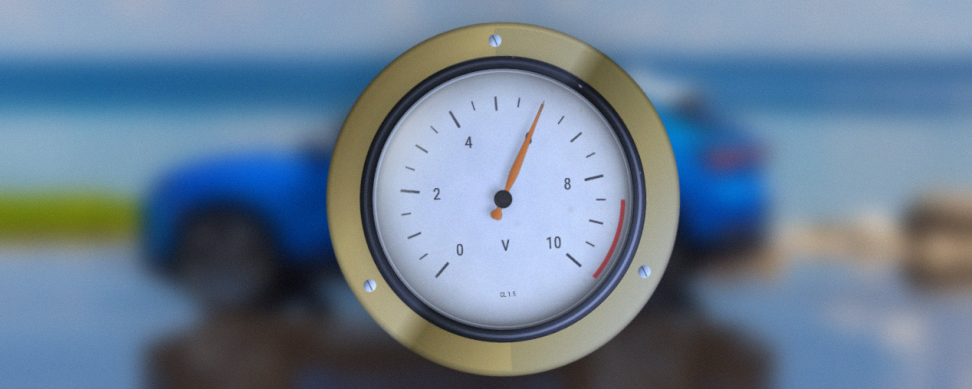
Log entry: 6 V
